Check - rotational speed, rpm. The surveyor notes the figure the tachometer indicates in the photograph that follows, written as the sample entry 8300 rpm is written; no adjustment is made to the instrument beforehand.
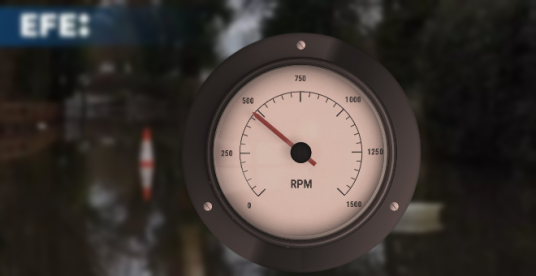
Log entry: 475 rpm
